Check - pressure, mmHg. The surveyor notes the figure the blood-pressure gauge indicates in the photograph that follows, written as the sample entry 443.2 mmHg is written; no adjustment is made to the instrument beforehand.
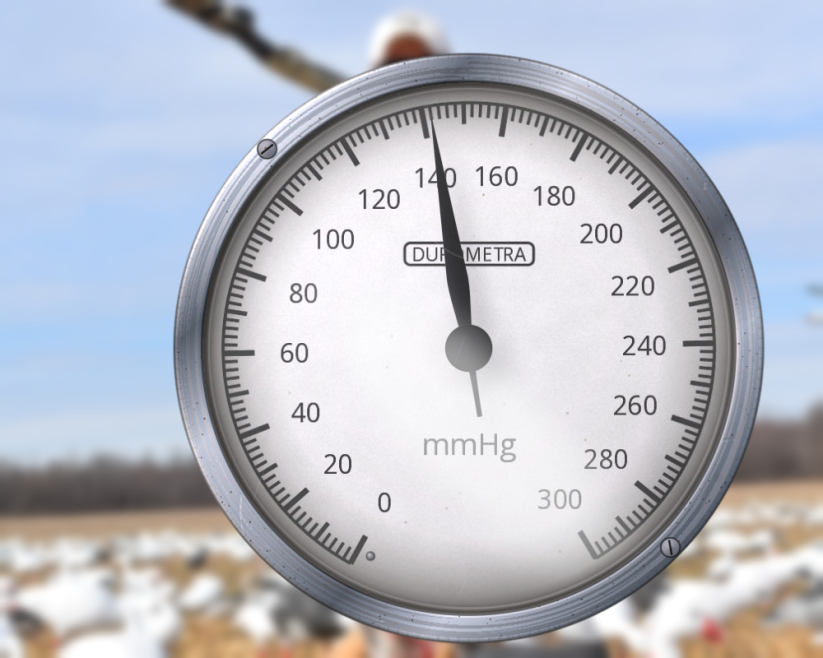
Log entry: 142 mmHg
